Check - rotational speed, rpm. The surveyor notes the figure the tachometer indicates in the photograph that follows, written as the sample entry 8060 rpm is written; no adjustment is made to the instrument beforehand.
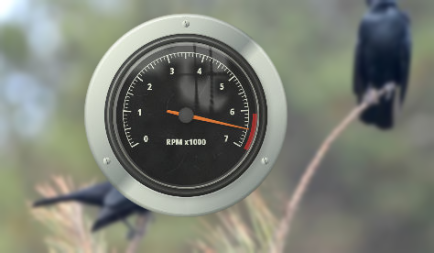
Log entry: 6500 rpm
